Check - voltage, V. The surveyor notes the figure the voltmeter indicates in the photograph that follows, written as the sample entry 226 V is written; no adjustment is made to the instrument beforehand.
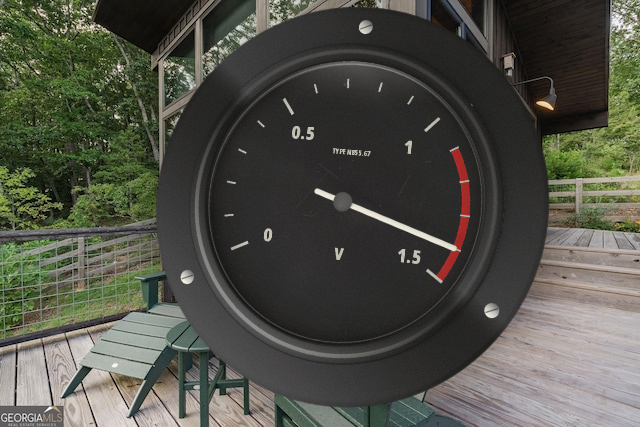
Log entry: 1.4 V
